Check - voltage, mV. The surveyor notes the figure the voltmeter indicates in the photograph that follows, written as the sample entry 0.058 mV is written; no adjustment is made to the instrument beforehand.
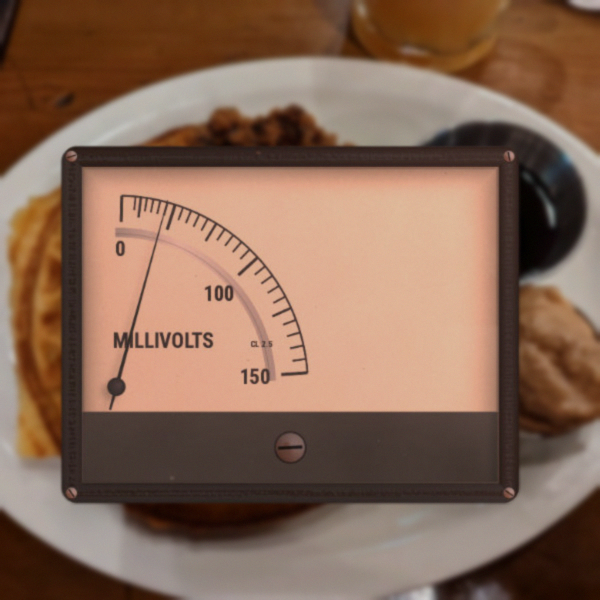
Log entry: 45 mV
